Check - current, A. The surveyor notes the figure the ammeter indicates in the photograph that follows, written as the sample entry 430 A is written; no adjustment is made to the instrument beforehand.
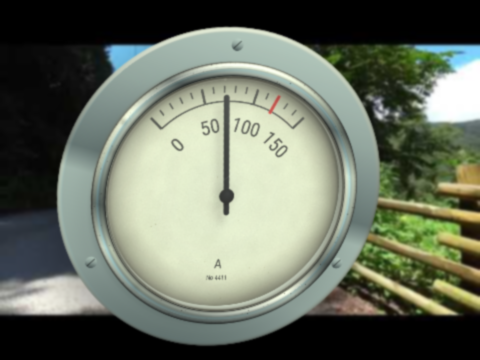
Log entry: 70 A
